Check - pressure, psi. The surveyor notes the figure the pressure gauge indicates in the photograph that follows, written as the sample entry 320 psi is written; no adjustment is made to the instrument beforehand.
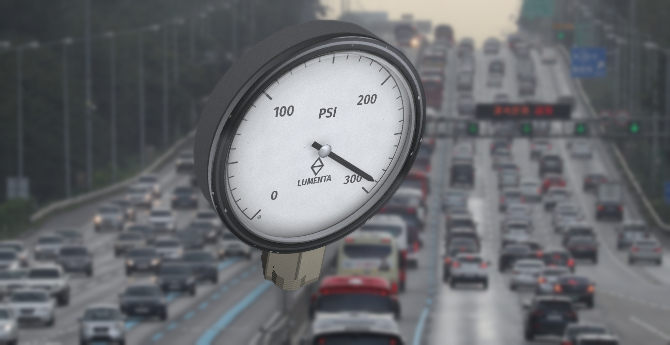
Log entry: 290 psi
